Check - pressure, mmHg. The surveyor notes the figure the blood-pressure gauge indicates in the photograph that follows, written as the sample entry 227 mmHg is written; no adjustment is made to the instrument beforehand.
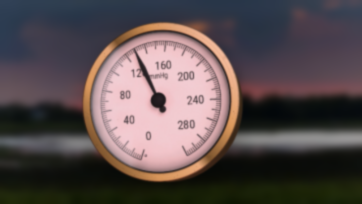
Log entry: 130 mmHg
